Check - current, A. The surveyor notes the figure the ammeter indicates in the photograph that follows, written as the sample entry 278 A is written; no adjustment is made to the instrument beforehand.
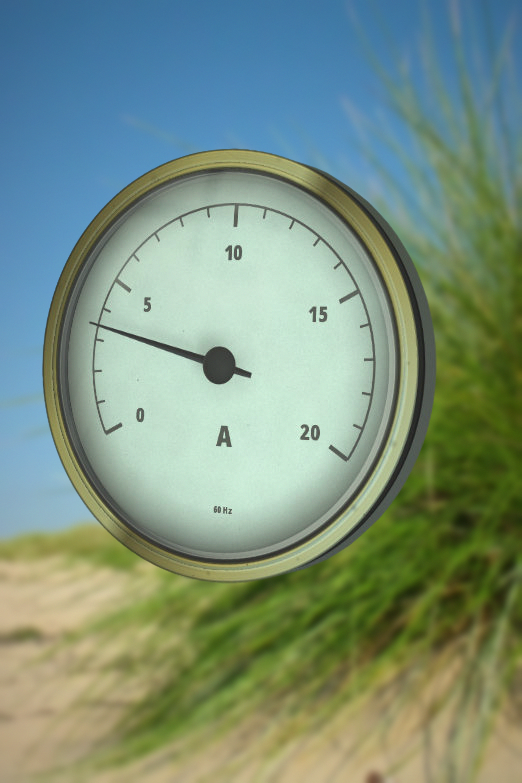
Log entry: 3.5 A
